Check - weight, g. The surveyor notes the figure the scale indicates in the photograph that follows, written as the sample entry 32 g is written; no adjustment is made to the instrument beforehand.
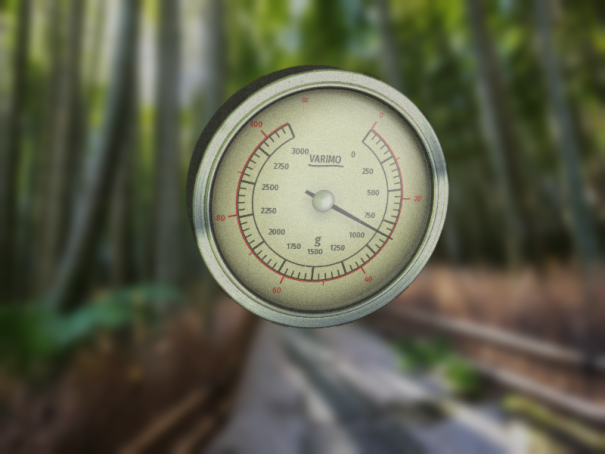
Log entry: 850 g
